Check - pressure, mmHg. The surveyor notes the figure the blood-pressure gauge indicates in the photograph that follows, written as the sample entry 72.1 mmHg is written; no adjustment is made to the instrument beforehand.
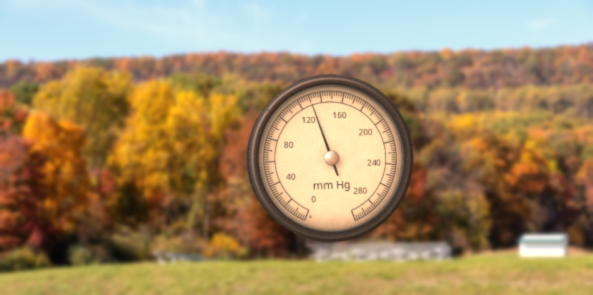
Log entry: 130 mmHg
